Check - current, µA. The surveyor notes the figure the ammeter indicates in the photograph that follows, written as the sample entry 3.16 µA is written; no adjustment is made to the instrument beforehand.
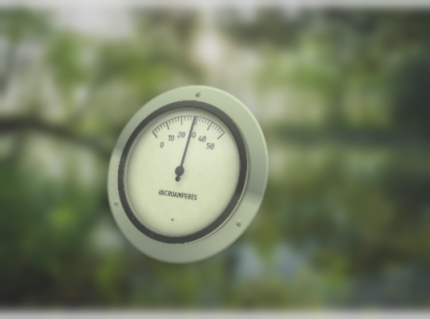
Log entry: 30 µA
